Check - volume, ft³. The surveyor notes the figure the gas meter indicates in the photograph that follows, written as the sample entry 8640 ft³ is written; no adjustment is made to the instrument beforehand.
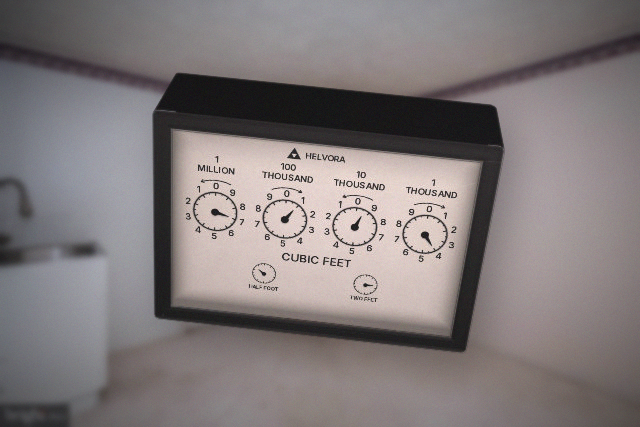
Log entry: 709400 ft³
